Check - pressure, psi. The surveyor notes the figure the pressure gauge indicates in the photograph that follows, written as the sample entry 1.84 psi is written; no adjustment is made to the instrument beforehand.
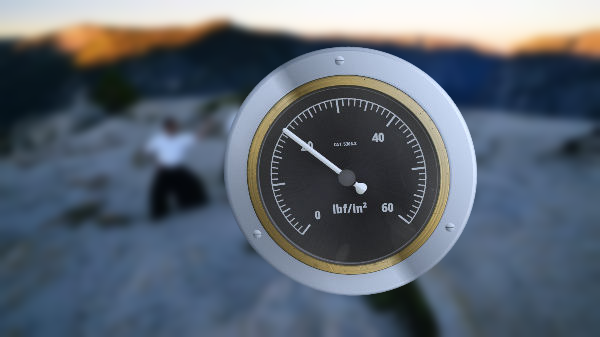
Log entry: 20 psi
